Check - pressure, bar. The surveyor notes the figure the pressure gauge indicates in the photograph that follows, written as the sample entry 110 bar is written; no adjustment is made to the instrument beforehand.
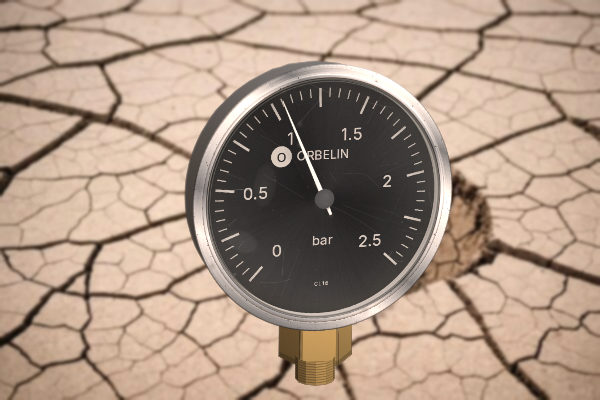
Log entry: 1.05 bar
